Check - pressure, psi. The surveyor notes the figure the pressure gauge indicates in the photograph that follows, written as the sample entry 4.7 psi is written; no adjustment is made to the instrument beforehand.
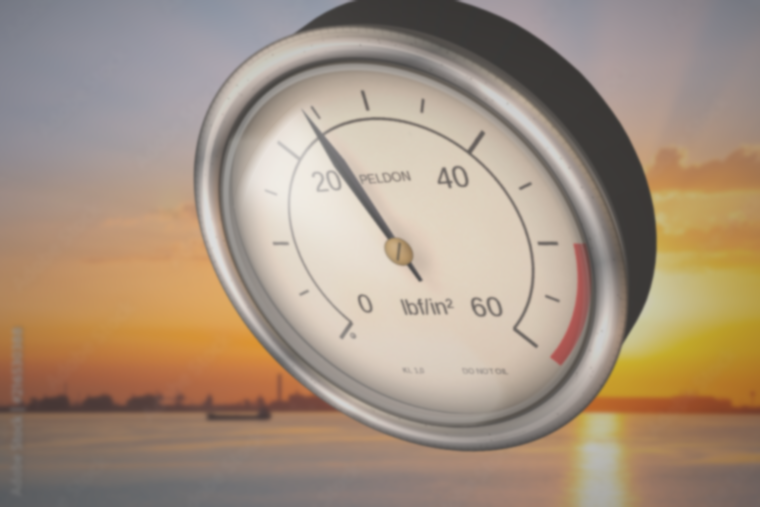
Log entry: 25 psi
